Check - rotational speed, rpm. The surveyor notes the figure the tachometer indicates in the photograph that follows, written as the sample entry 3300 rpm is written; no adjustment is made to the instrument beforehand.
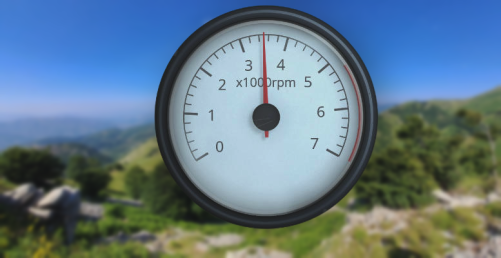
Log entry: 3500 rpm
